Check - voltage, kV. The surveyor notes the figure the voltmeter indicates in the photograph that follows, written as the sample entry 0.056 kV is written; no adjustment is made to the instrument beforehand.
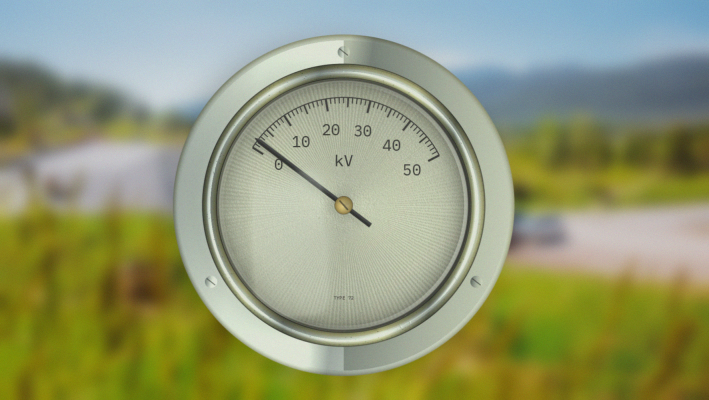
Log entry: 2 kV
